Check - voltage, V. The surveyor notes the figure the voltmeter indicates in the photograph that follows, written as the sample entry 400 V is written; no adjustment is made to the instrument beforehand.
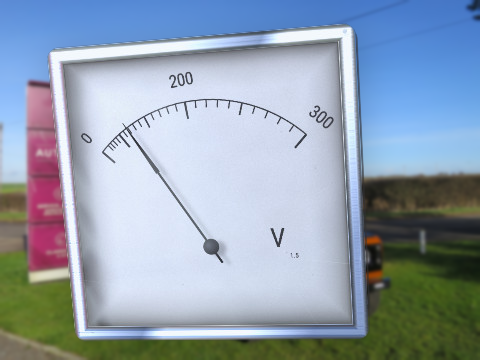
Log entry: 120 V
